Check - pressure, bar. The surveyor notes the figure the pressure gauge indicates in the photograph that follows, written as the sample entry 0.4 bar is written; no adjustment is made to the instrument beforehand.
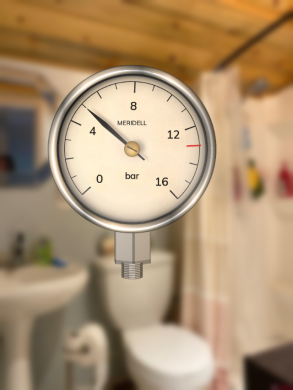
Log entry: 5 bar
